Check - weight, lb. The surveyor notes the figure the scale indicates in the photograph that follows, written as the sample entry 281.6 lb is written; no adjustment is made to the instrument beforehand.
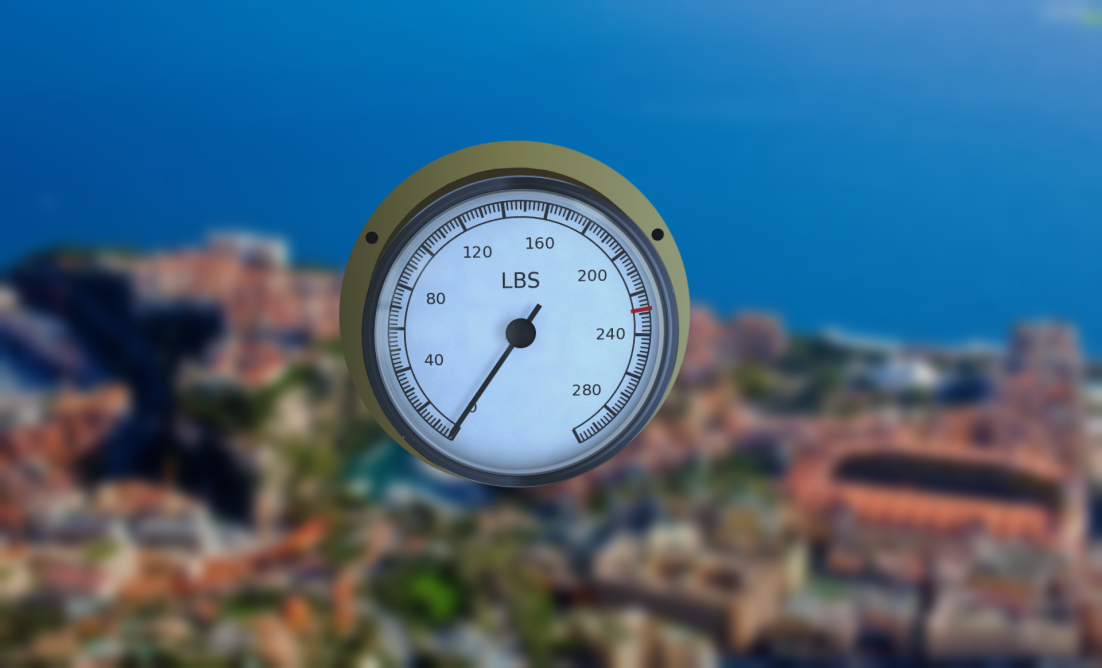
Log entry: 2 lb
